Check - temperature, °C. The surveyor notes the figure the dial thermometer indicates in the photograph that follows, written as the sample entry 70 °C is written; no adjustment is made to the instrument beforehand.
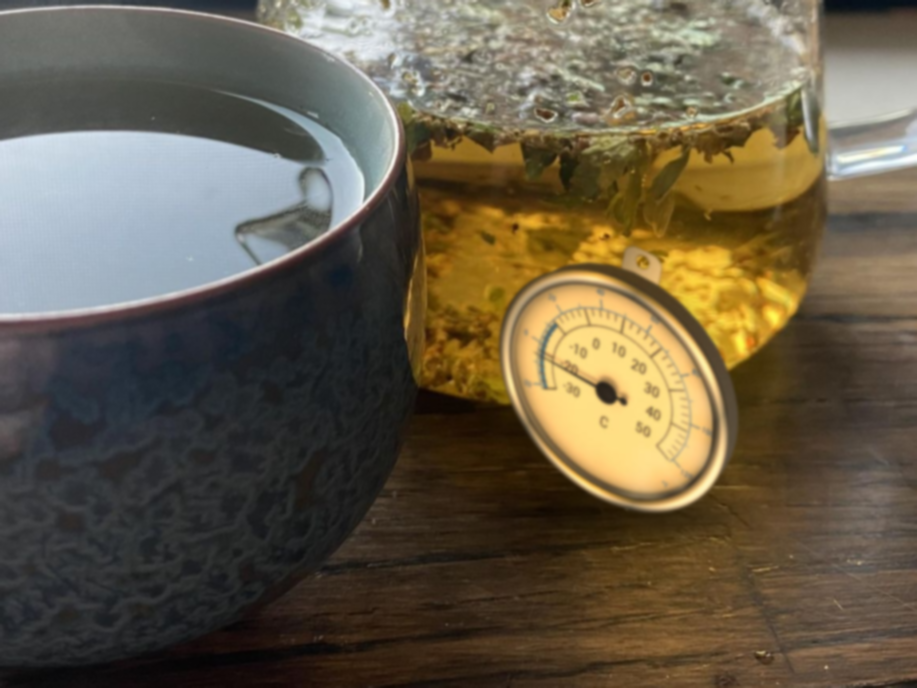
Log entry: -20 °C
